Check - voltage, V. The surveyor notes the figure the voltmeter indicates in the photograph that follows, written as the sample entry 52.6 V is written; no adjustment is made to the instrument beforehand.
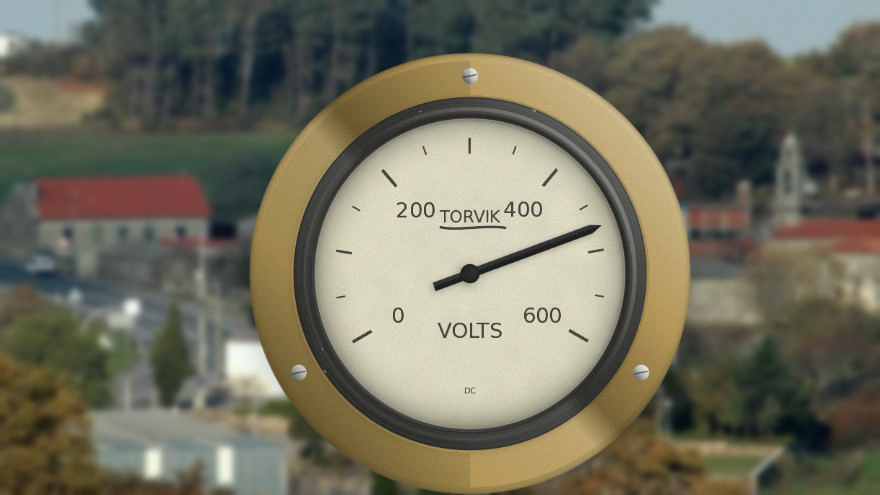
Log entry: 475 V
